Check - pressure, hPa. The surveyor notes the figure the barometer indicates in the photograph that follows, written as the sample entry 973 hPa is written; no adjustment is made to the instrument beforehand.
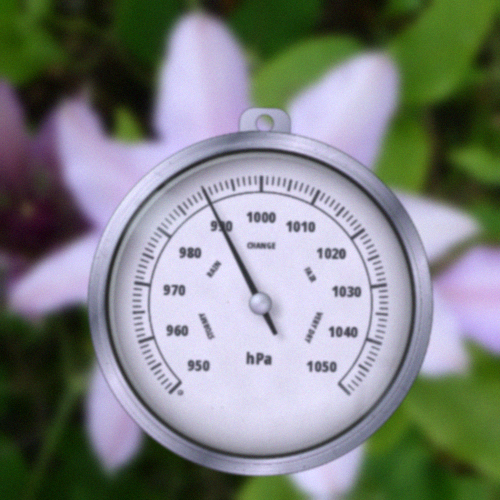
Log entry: 990 hPa
